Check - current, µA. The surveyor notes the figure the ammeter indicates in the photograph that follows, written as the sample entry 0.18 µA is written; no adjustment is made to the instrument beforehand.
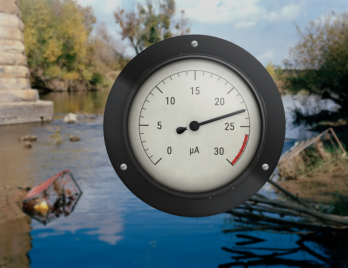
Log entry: 23 µA
